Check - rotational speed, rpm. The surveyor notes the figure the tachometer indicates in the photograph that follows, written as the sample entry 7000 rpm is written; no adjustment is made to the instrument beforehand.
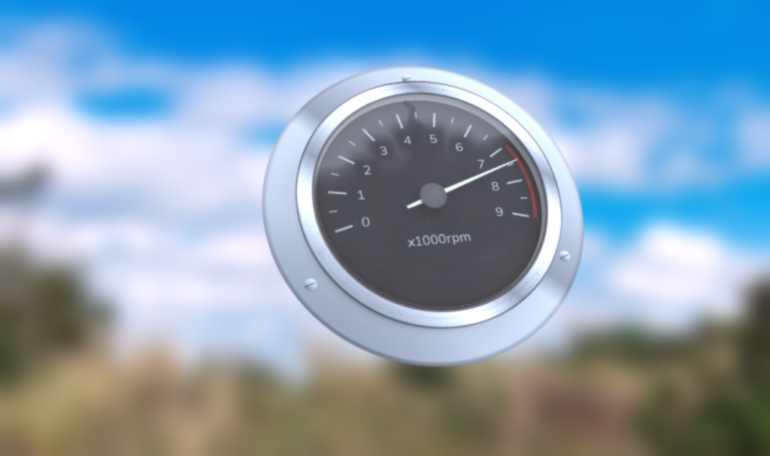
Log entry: 7500 rpm
